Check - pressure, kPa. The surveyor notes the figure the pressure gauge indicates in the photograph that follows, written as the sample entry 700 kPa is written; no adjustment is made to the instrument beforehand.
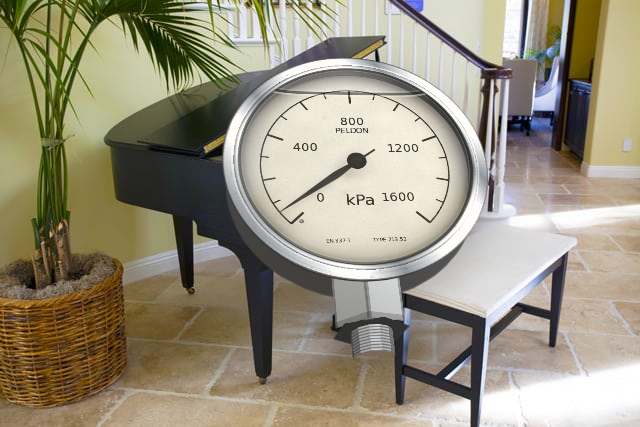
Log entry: 50 kPa
